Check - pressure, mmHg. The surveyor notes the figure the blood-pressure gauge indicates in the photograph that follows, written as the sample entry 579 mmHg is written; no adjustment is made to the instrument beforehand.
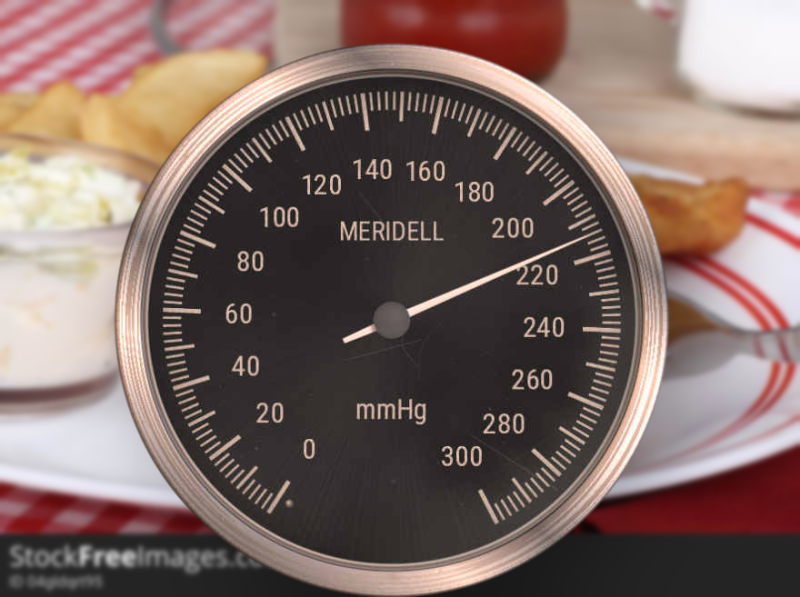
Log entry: 214 mmHg
